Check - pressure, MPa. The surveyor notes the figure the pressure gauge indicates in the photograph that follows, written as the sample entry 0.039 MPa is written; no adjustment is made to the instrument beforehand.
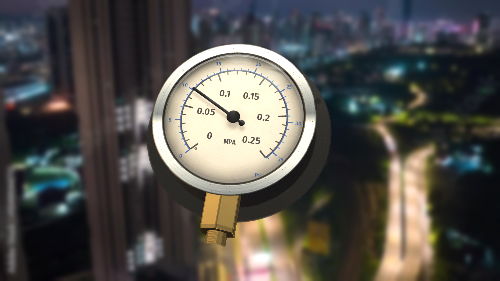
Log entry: 0.07 MPa
